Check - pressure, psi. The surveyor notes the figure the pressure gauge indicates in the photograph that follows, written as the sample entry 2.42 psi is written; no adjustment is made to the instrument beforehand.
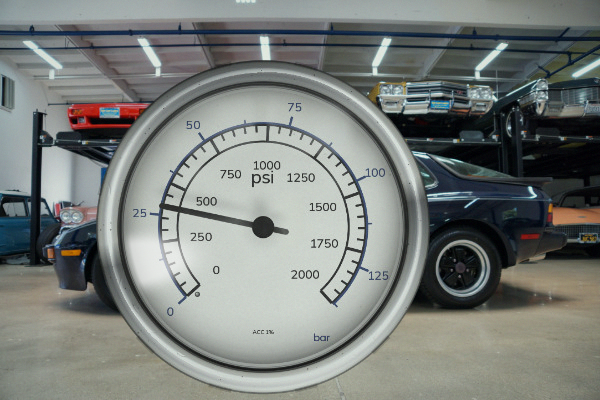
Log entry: 400 psi
